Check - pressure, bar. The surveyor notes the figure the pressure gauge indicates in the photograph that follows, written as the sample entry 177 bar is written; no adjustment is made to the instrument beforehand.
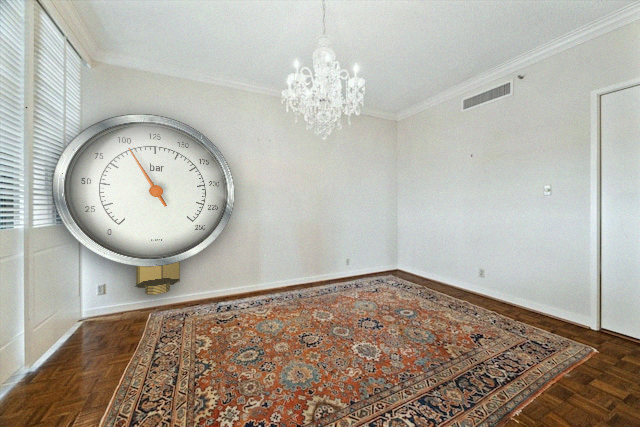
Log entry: 100 bar
